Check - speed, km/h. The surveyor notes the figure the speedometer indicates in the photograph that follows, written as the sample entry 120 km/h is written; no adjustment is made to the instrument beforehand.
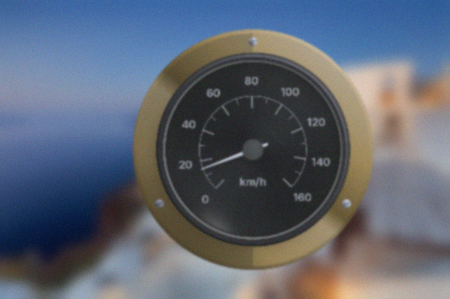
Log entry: 15 km/h
